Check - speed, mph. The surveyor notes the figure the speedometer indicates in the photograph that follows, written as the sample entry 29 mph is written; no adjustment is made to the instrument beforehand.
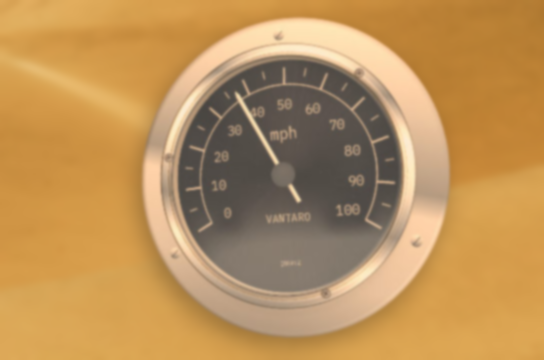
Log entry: 37.5 mph
